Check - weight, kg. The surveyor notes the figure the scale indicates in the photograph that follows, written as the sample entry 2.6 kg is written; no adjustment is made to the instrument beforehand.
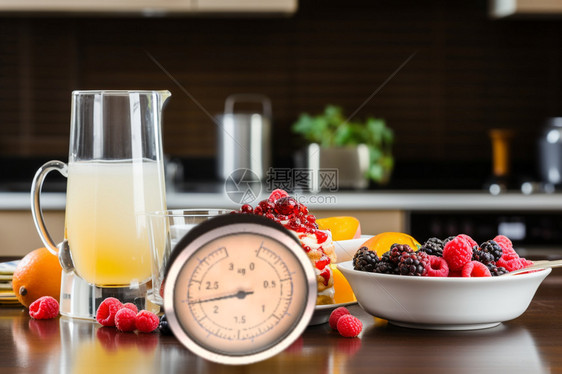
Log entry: 2.25 kg
